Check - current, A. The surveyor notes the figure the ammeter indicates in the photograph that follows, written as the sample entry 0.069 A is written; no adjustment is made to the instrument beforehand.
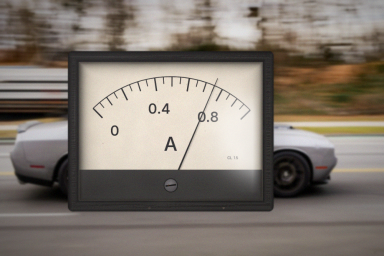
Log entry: 0.75 A
